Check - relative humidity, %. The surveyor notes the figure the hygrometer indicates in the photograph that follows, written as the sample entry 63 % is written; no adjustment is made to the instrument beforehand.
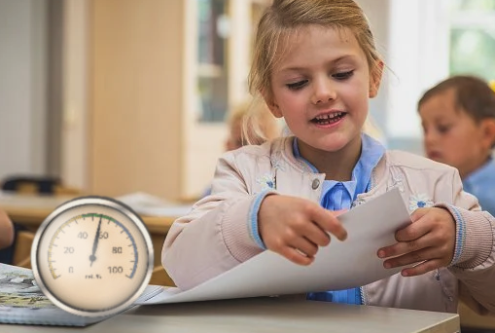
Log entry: 55 %
